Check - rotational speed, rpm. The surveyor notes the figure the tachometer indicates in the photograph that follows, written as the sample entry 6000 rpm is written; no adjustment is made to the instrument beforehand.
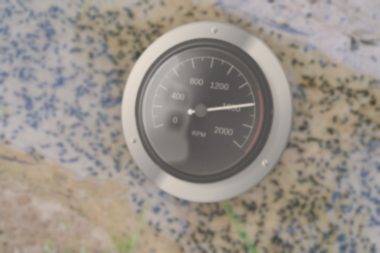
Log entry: 1600 rpm
